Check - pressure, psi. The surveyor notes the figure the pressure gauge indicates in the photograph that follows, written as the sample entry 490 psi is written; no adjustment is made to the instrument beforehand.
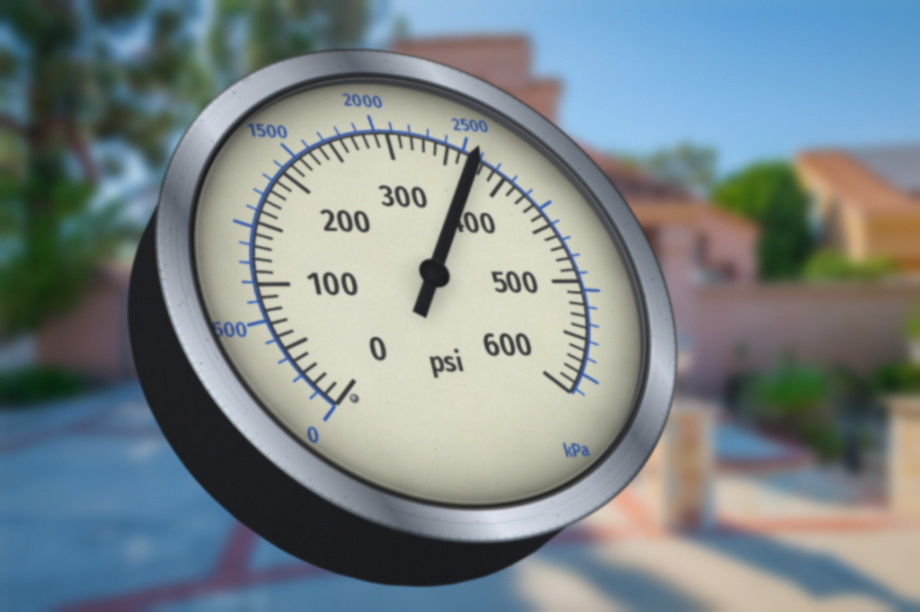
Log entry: 370 psi
